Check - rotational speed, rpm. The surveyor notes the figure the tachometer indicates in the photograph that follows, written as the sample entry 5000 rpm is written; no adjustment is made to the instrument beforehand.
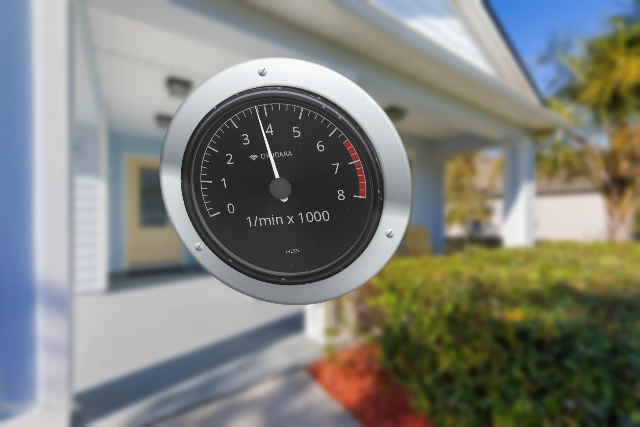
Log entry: 3800 rpm
